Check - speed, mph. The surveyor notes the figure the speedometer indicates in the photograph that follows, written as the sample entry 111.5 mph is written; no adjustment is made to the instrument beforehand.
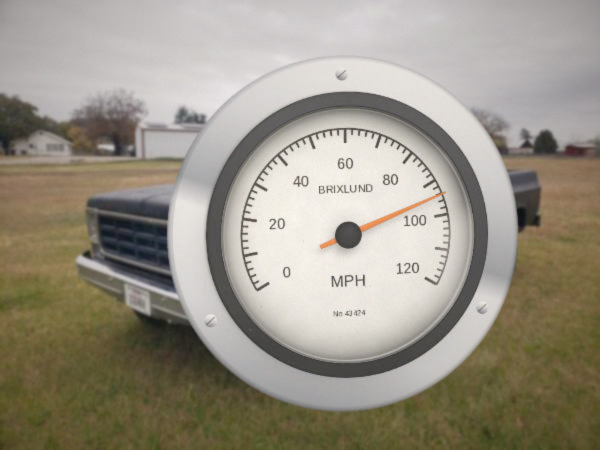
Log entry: 94 mph
